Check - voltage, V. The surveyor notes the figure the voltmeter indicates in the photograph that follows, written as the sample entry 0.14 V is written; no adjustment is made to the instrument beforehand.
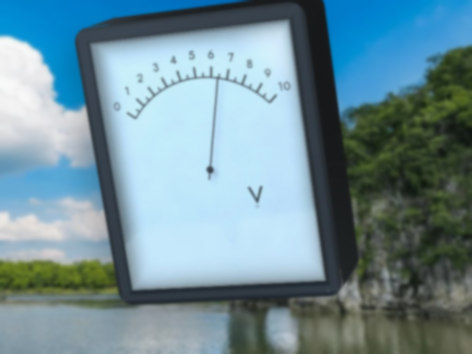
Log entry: 6.5 V
